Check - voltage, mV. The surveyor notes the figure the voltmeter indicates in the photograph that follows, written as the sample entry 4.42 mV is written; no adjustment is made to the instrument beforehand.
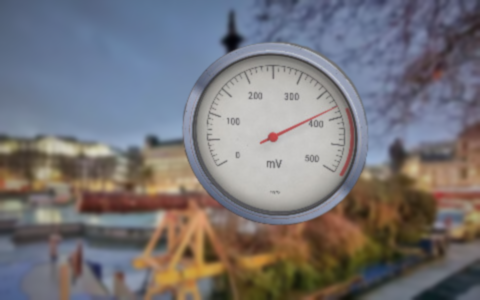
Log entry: 380 mV
